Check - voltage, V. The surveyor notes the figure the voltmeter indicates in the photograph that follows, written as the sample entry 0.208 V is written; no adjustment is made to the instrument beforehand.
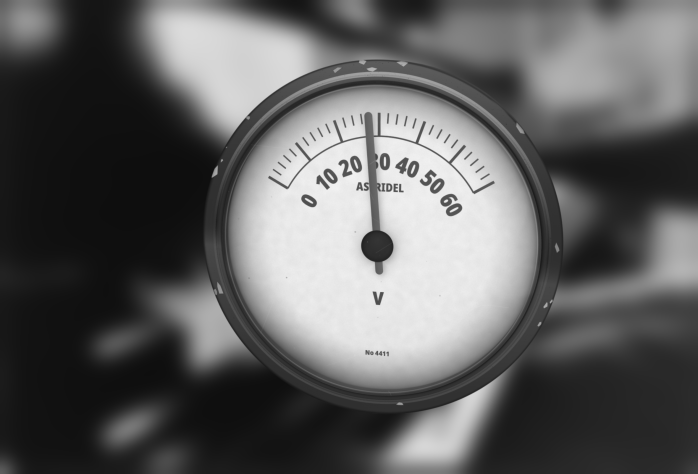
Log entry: 28 V
